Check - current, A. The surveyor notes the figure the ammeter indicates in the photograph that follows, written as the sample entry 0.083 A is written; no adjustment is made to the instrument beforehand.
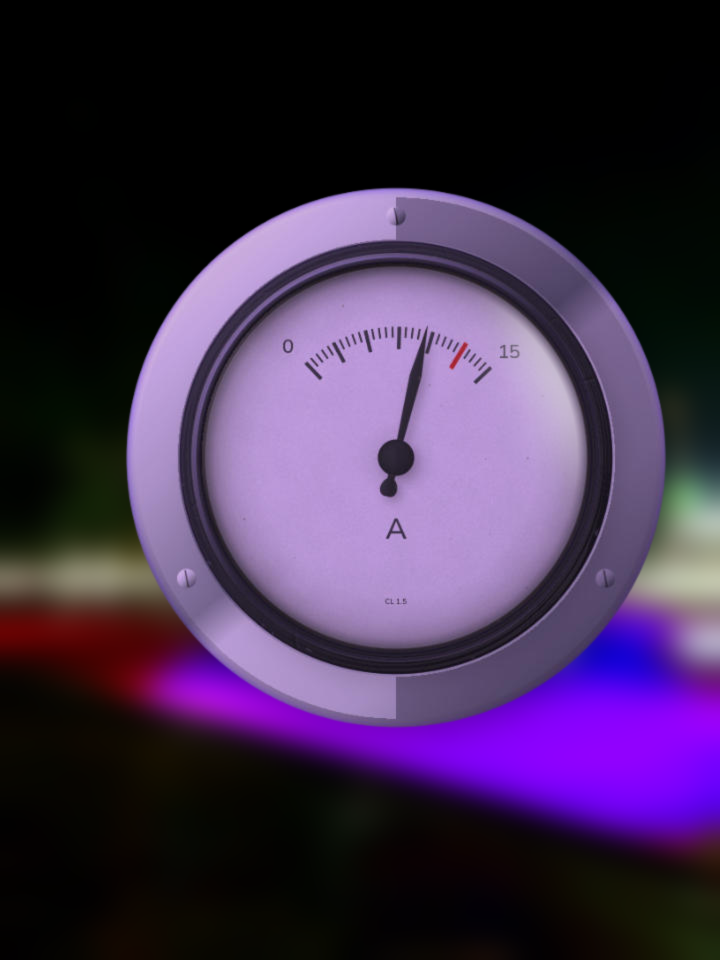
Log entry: 9.5 A
